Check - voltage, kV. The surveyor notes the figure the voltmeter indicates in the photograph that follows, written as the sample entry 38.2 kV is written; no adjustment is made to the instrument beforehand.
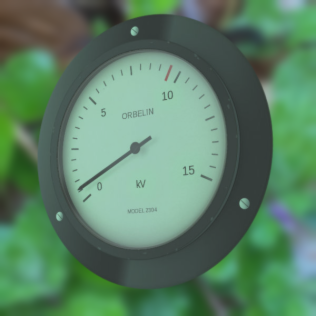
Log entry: 0.5 kV
